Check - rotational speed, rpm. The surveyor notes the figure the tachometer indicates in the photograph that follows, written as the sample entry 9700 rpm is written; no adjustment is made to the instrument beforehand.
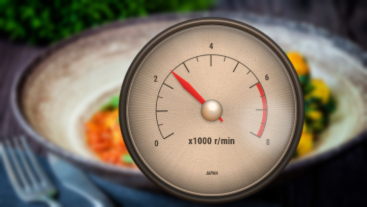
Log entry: 2500 rpm
